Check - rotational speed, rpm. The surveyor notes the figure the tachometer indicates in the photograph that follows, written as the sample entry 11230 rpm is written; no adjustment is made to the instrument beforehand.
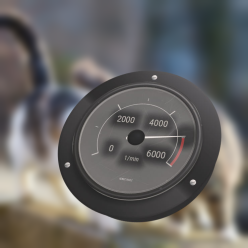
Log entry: 5000 rpm
